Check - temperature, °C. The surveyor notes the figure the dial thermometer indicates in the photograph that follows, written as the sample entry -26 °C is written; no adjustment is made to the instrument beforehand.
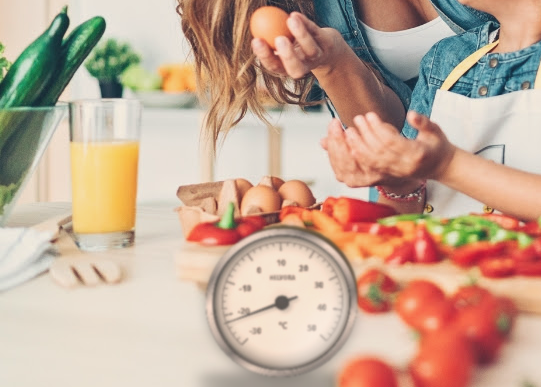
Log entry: -22 °C
